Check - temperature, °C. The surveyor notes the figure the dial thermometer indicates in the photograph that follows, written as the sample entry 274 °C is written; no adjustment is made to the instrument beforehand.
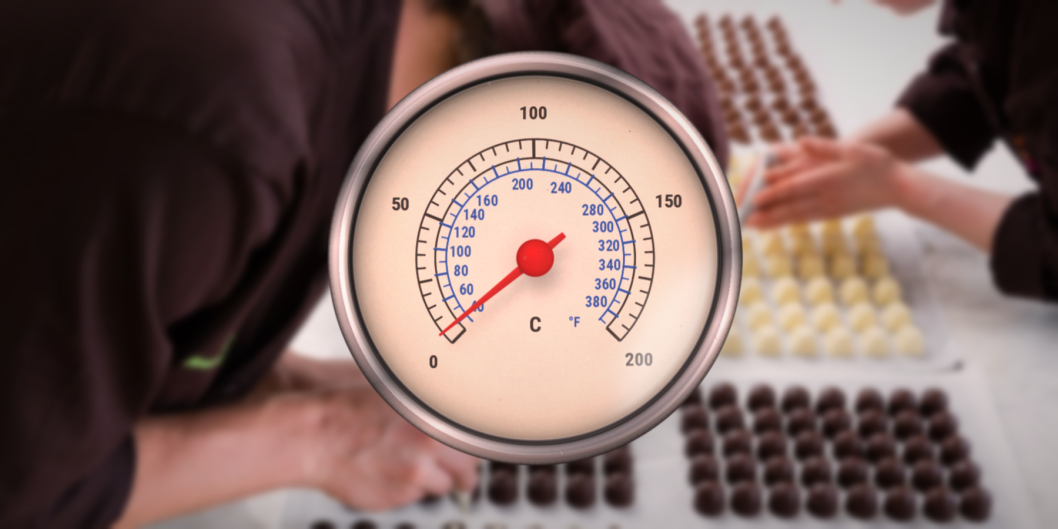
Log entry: 5 °C
